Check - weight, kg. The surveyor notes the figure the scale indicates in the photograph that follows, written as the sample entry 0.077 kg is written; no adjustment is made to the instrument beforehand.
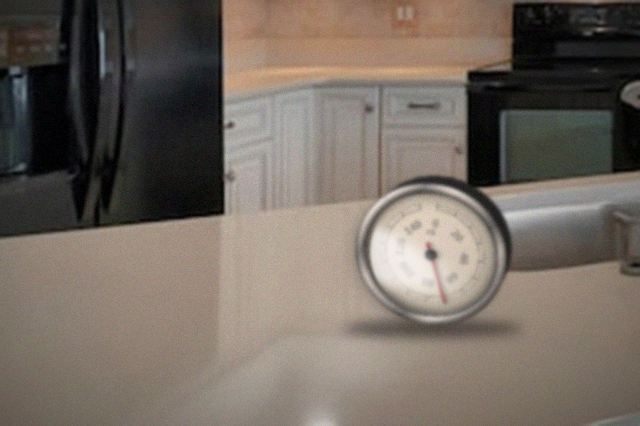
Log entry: 70 kg
